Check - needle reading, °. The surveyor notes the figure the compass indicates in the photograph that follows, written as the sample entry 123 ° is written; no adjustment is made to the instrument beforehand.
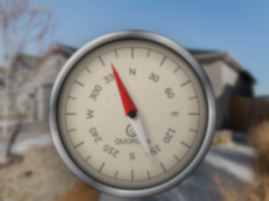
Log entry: 337.5 °
